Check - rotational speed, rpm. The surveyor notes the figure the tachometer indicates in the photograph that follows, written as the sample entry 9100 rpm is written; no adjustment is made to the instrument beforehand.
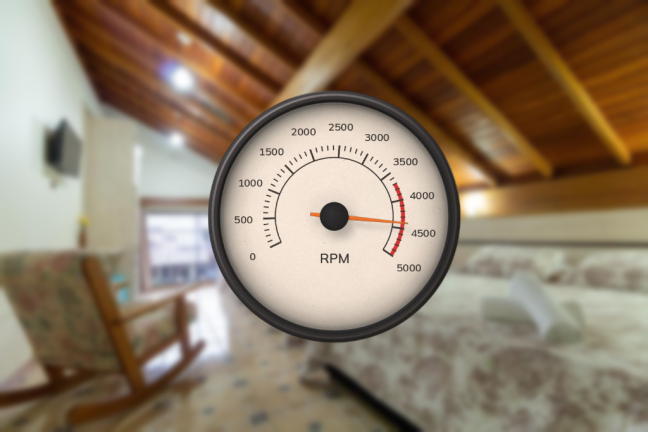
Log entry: 4400 rpm
